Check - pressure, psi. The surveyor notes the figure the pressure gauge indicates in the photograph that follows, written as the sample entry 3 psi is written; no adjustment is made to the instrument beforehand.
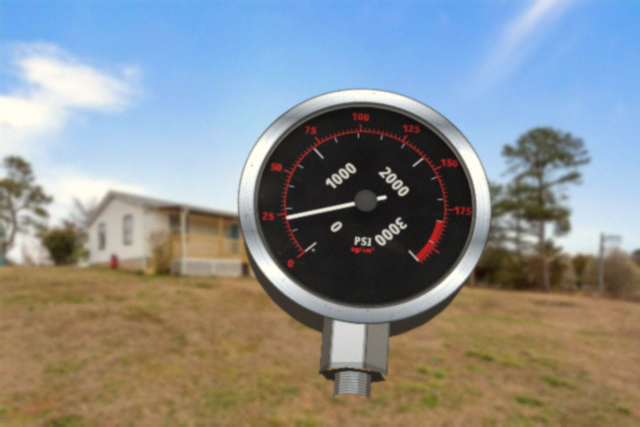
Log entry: 300 psi
